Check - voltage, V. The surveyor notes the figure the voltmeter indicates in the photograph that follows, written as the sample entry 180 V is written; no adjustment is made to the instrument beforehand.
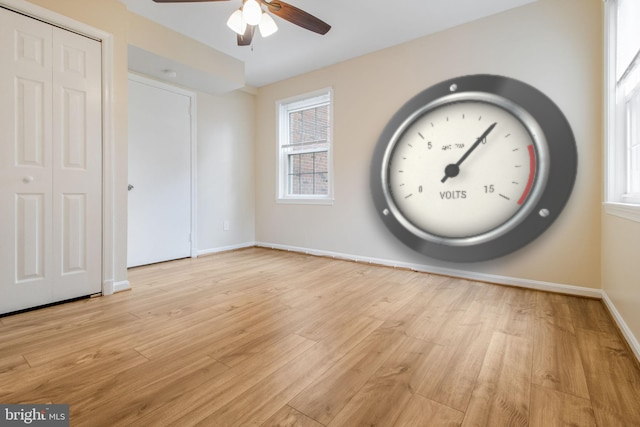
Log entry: 10 V
